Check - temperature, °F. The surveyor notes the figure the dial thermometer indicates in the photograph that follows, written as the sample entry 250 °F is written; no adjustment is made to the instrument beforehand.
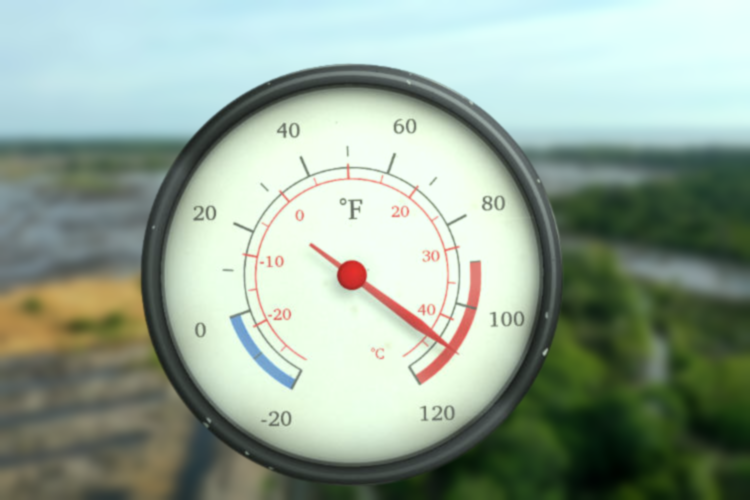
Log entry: 110 °F
